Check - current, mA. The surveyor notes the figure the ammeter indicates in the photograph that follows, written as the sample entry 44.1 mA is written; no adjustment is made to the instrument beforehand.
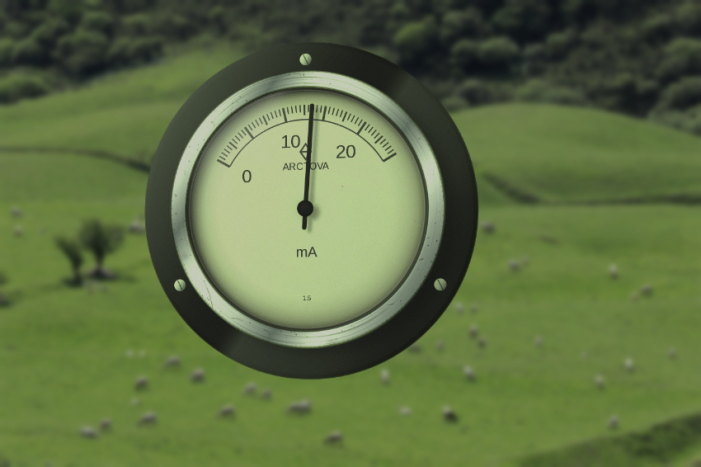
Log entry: 13.5 mA
